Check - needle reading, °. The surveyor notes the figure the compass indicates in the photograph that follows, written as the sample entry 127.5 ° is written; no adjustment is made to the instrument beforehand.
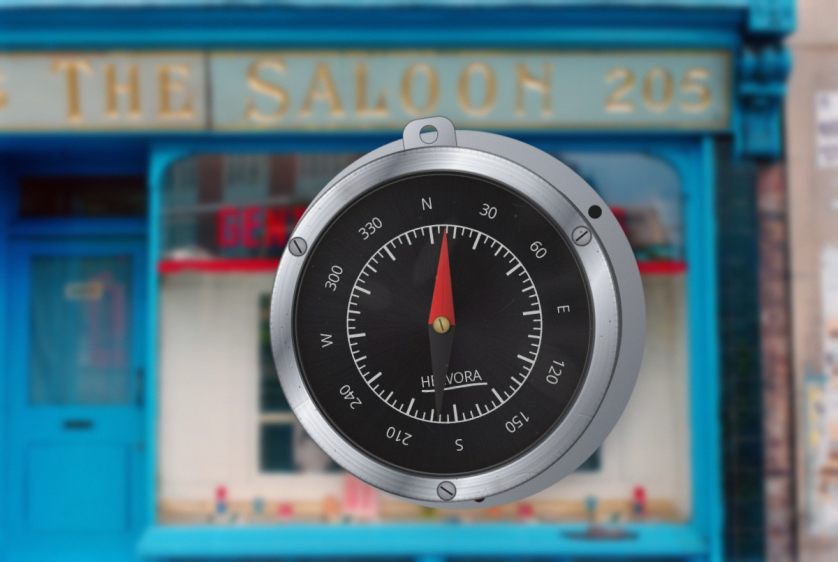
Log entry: 10 °
